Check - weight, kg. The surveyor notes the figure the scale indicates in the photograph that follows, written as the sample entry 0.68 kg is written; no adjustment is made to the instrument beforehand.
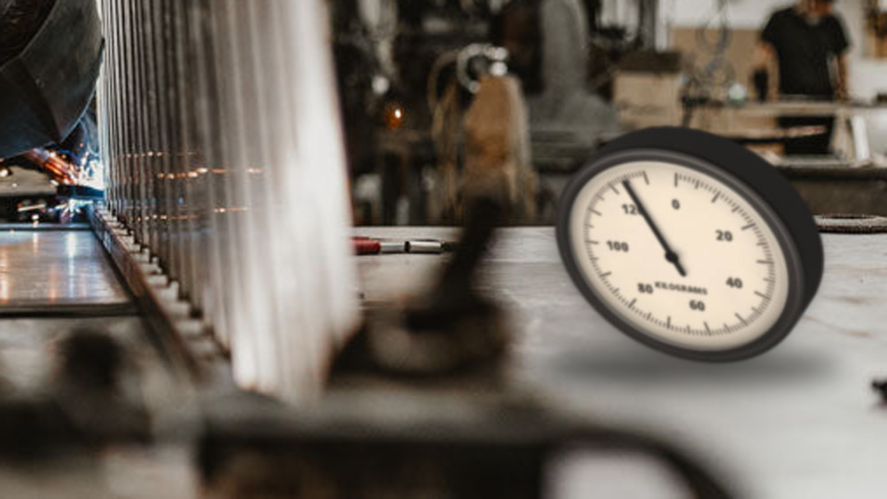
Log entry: 125 kg
